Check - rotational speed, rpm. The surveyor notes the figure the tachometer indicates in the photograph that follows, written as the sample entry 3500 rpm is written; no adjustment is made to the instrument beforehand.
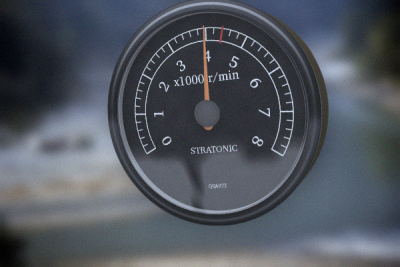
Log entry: 4000 rpm
